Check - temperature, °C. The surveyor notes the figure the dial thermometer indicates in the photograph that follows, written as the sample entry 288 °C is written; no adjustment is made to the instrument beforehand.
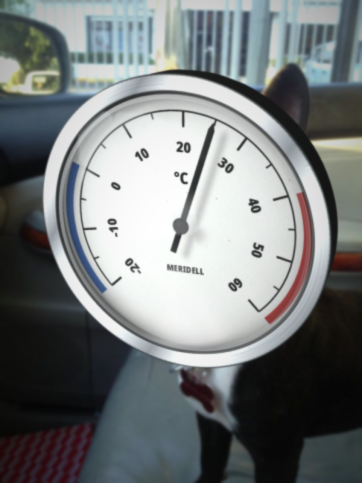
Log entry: 25 °C
